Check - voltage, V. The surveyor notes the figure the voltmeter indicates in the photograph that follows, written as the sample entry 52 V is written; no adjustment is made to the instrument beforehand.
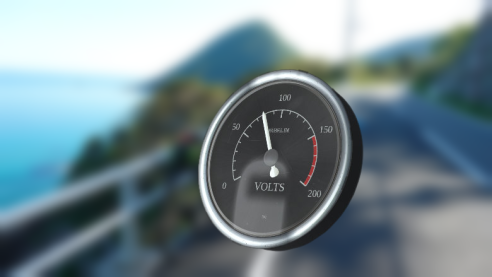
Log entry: 80 V
